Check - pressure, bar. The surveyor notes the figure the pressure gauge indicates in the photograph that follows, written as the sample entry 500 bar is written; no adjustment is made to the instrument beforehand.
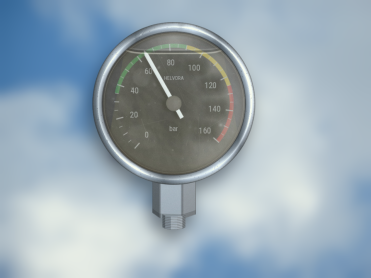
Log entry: 65 bar
